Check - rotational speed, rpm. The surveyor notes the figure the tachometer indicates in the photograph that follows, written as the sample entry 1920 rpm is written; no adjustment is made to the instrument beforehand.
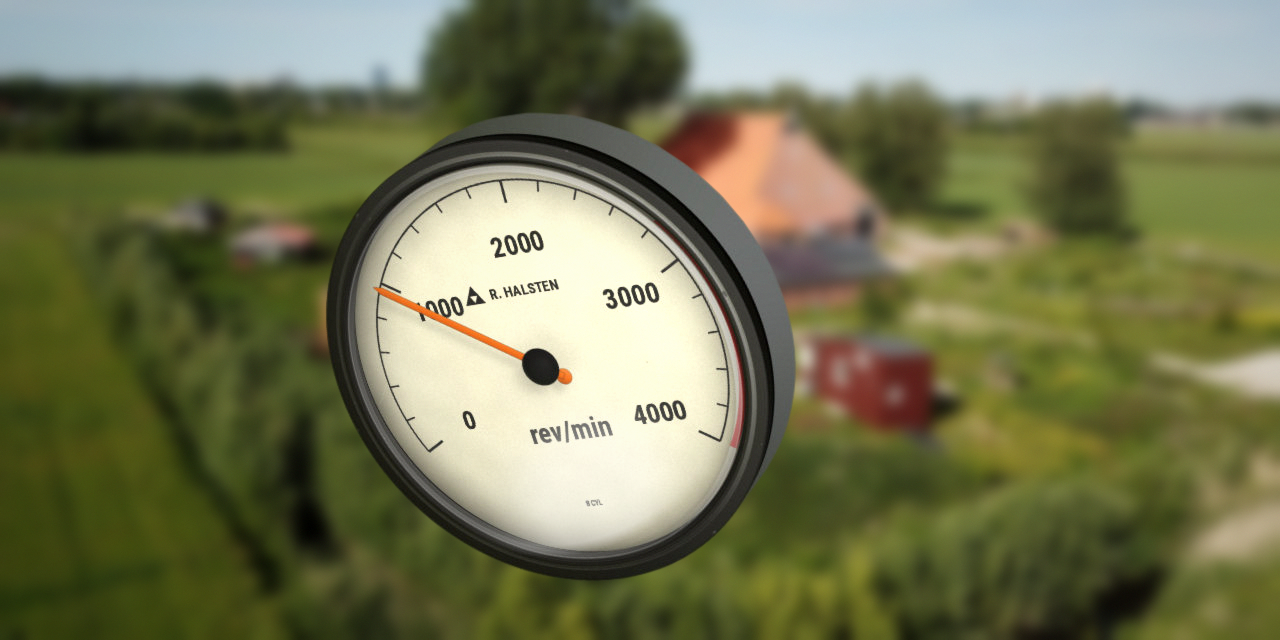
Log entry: 1000 rpm
